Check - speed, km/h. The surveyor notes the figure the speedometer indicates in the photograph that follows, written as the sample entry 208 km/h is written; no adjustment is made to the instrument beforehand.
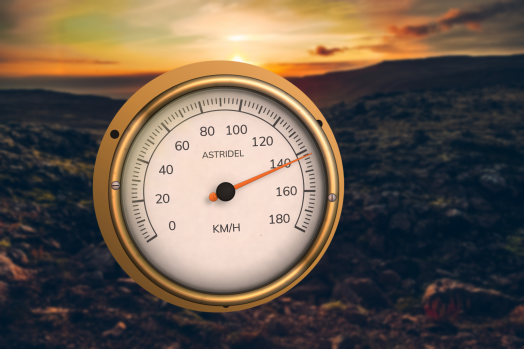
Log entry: 142 km/h
